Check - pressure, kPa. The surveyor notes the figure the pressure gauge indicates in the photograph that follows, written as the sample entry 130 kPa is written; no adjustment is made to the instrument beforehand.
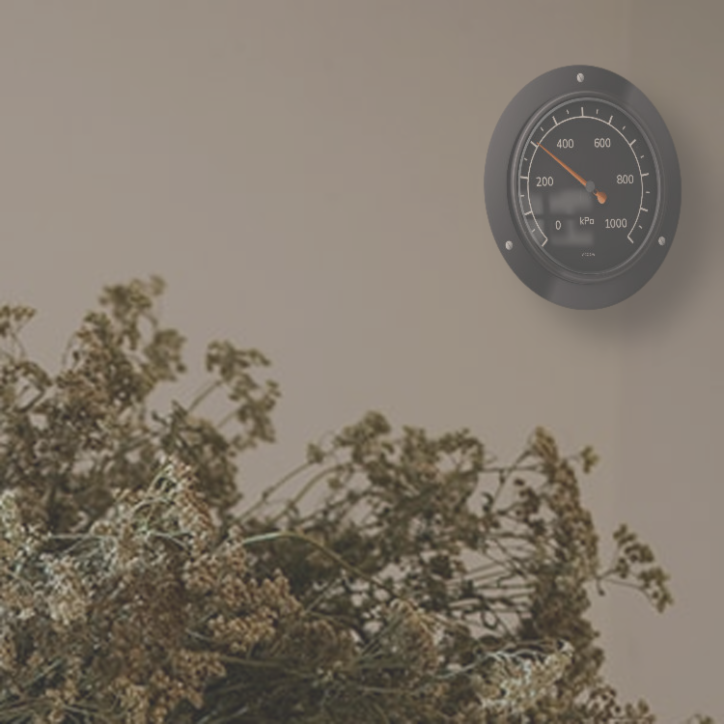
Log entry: 300 kPa
